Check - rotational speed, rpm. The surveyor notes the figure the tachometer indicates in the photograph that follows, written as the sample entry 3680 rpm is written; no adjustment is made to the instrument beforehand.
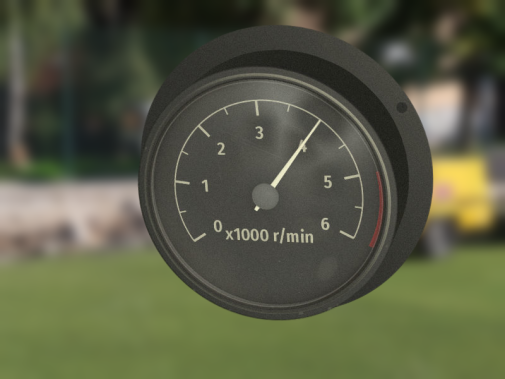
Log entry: 4000 rpm
